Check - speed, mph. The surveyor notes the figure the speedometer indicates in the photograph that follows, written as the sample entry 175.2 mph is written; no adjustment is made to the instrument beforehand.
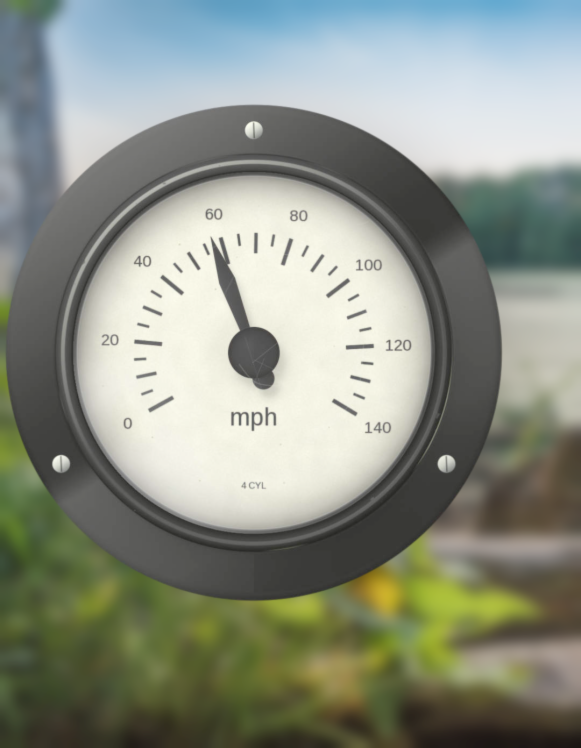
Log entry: 57.5 mph
